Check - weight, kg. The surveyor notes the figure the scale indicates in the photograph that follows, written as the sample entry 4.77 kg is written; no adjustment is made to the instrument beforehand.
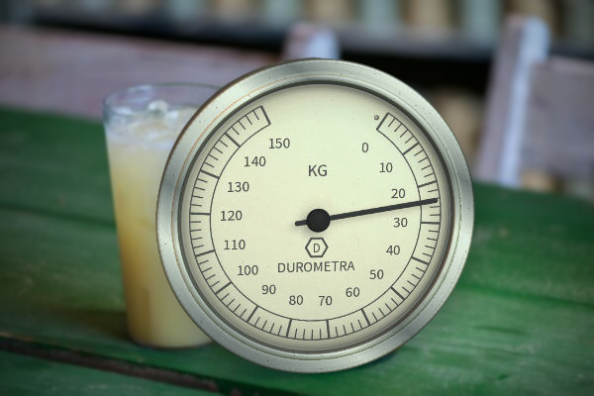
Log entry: 24 kg
